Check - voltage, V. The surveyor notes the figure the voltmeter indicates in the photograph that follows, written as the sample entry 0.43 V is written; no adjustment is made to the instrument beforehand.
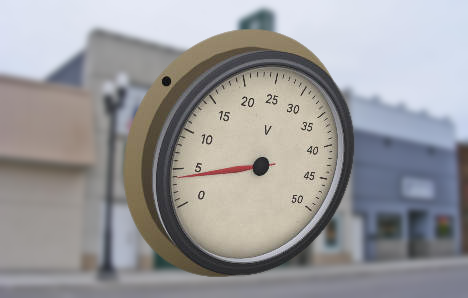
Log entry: 4 V
